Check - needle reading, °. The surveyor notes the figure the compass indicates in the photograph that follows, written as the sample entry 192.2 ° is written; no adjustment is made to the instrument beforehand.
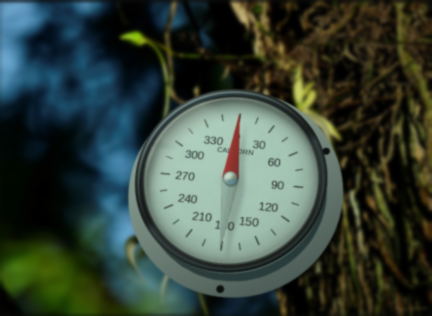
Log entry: 0 °
